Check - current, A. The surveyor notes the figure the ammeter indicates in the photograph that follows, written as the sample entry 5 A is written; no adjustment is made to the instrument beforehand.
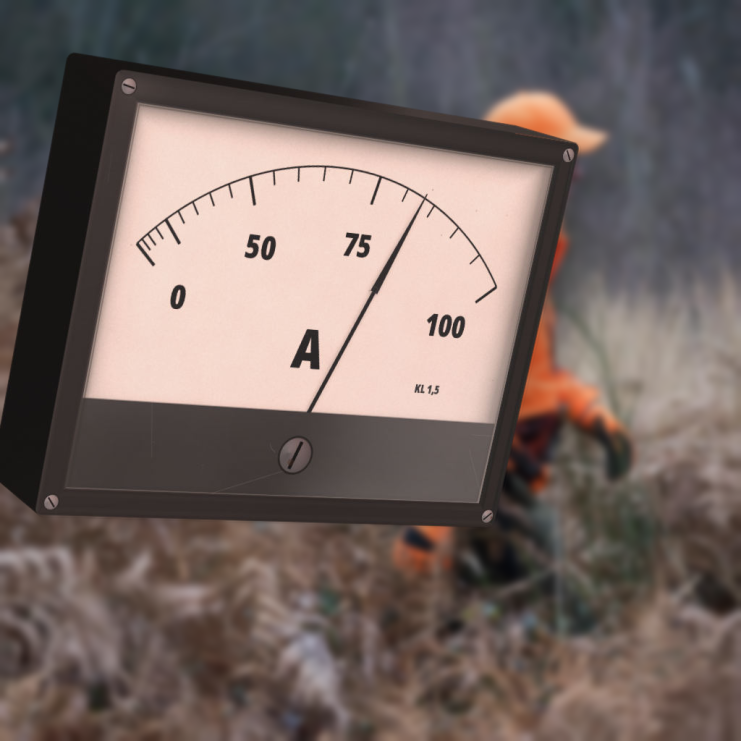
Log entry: 82.5 A
